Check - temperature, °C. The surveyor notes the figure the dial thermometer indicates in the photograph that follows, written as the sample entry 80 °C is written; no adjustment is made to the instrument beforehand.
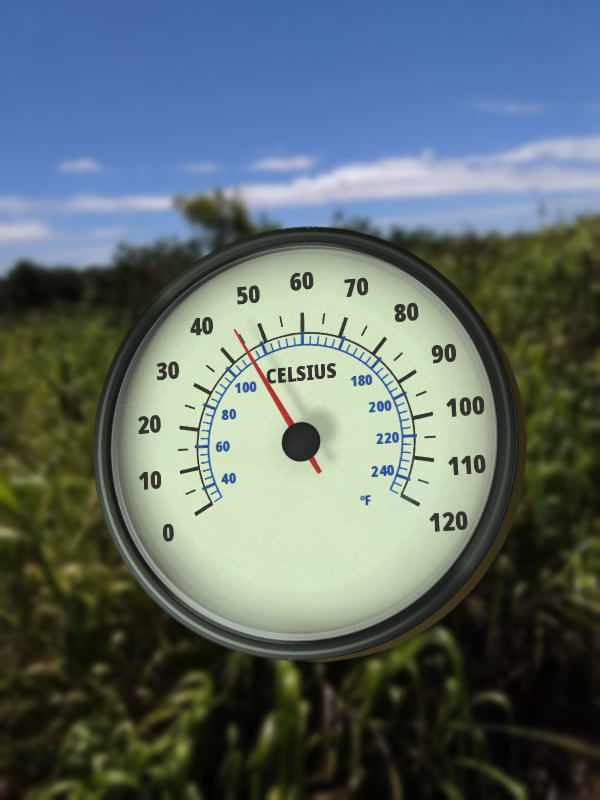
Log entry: 45 °C
